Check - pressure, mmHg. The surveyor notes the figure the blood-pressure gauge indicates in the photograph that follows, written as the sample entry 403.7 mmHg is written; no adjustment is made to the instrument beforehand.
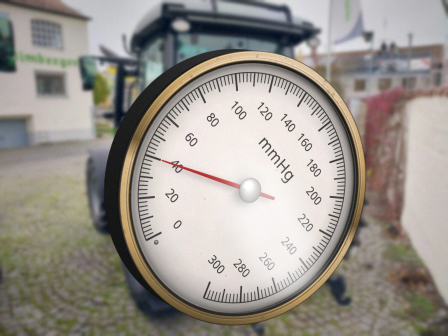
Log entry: 40 mmHg
